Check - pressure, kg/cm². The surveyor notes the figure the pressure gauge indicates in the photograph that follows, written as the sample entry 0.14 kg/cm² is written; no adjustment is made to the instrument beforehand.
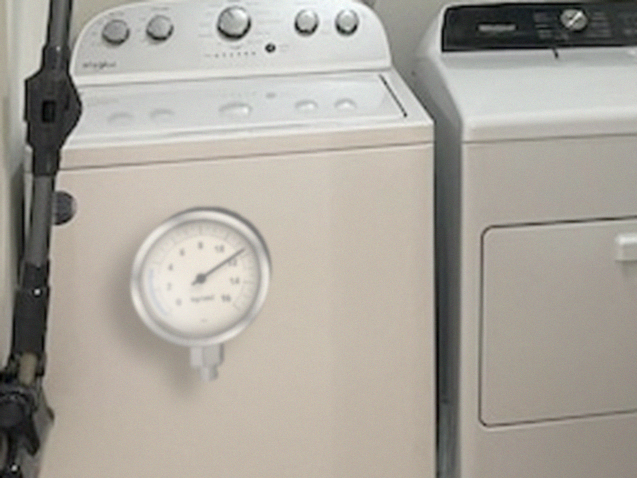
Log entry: 11.5 kg/cm²
